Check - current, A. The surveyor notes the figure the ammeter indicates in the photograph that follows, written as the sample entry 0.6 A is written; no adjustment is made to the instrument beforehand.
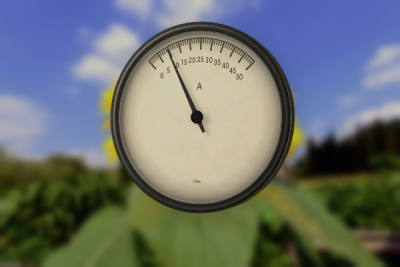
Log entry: 10 A
